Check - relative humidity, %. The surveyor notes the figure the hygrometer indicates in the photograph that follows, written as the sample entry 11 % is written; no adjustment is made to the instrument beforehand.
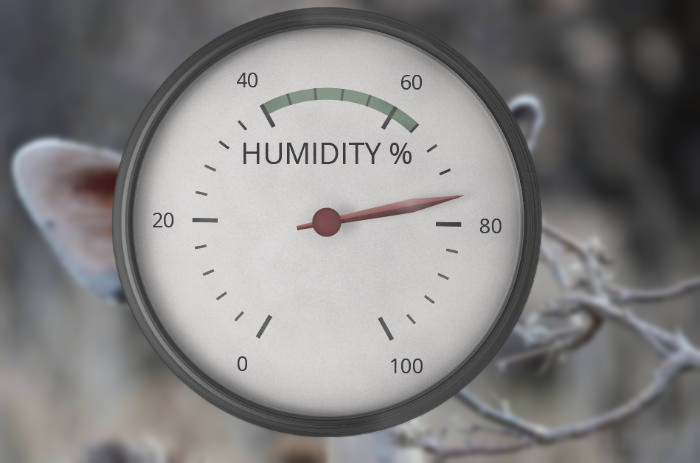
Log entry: 76 %
